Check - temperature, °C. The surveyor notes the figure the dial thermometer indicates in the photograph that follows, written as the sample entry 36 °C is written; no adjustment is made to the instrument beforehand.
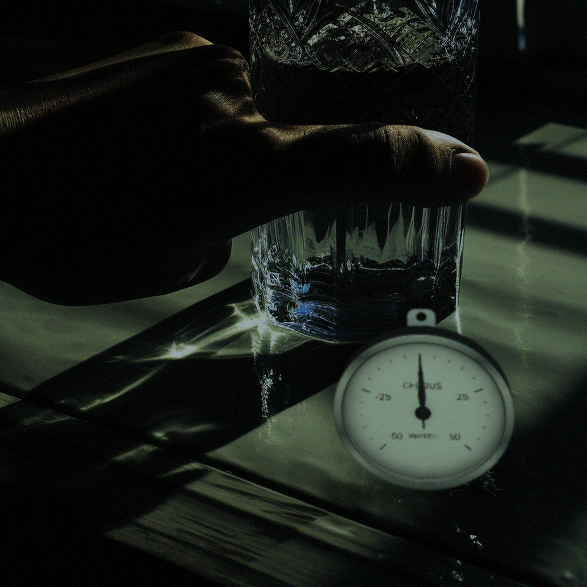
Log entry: 0 °C
